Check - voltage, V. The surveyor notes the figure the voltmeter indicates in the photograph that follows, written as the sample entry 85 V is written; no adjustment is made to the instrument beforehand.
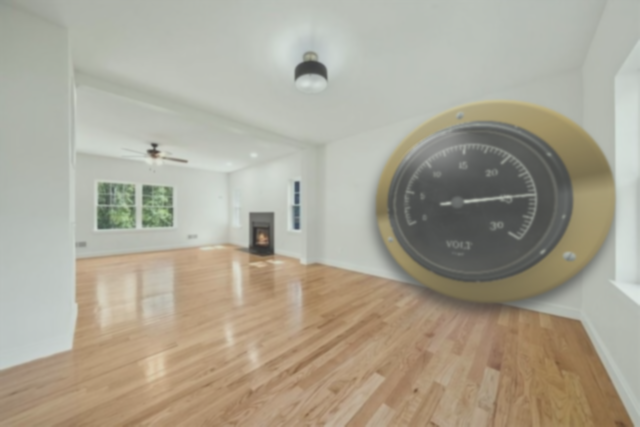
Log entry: 25 V
